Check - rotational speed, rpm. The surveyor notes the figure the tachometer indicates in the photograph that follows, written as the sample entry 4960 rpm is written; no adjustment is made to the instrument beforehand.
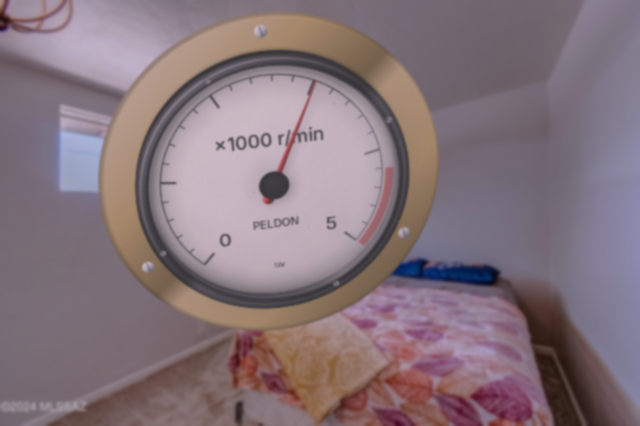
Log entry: 3000 rpm
